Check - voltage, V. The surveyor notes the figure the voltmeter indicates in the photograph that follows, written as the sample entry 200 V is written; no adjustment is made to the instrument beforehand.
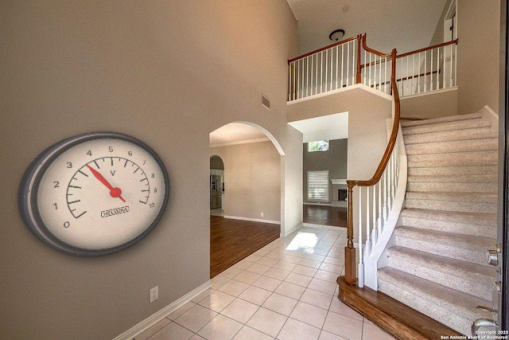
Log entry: 3.5 V
